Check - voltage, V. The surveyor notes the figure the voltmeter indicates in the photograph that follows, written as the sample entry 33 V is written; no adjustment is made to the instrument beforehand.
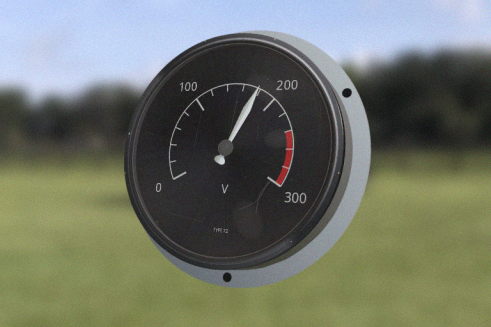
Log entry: 180 V
